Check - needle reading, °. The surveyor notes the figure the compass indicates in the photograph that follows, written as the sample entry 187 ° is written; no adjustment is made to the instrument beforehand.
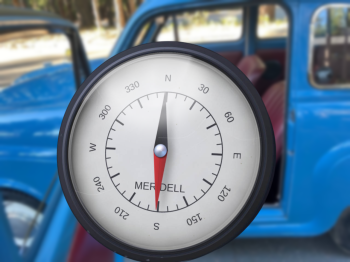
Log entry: 180 °
